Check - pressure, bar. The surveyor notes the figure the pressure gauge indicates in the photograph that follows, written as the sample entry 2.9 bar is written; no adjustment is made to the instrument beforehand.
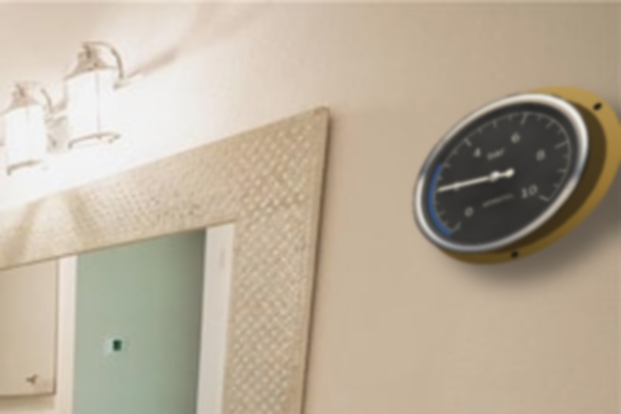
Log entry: 2 bar
